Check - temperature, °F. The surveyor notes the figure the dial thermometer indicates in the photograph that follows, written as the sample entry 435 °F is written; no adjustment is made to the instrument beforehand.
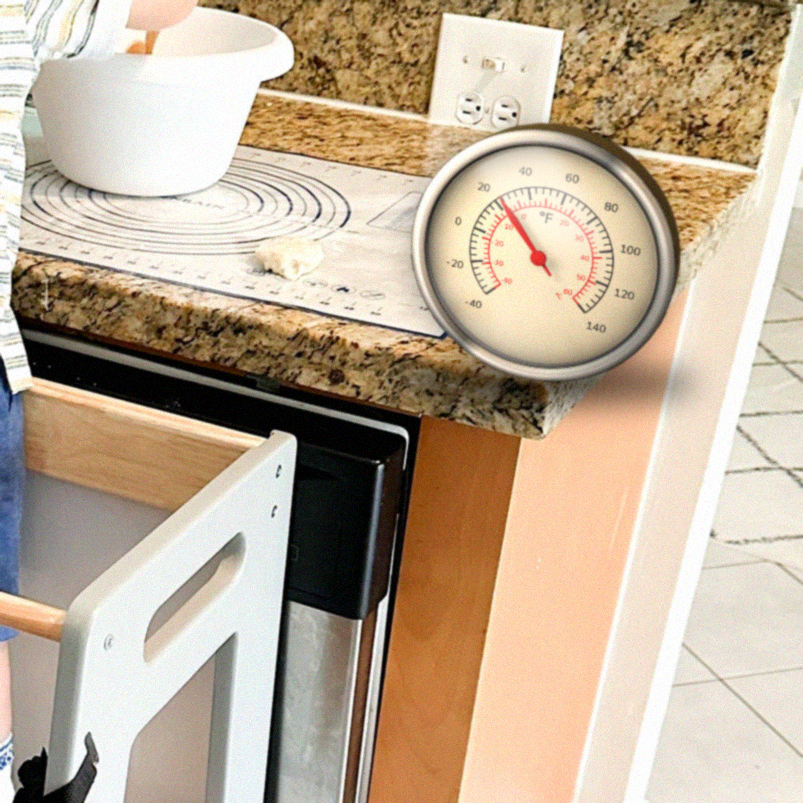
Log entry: 24 °F
